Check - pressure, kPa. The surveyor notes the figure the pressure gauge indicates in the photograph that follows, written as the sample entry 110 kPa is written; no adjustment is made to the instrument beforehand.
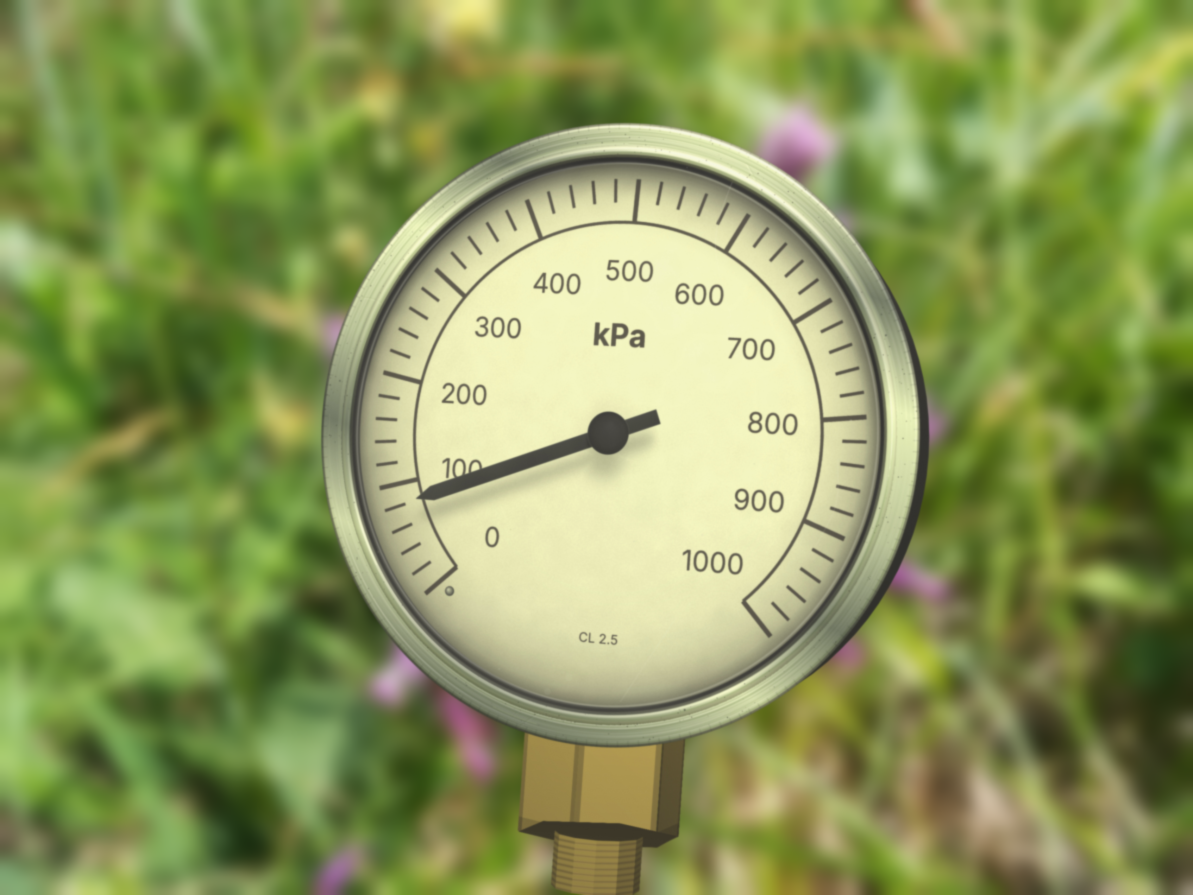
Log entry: 80 kPa
